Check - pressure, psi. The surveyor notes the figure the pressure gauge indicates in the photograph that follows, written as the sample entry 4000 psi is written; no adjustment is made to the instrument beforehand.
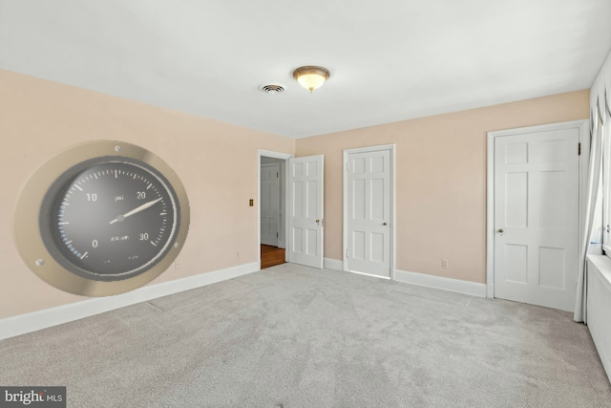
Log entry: 22.5 psi
